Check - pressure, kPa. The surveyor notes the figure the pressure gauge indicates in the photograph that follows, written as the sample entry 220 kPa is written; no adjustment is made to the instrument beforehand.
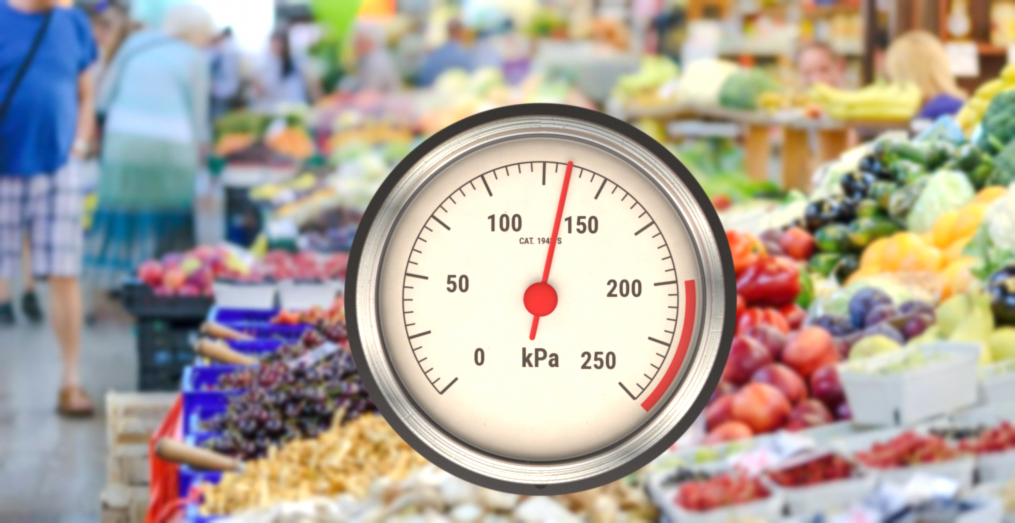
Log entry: 135 kPa
